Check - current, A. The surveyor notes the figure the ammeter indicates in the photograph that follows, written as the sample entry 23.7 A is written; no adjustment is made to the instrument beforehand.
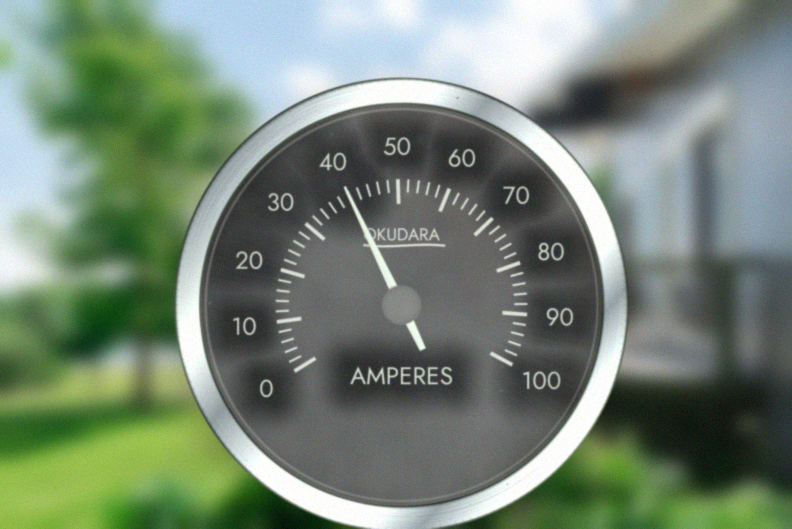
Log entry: 40 A
